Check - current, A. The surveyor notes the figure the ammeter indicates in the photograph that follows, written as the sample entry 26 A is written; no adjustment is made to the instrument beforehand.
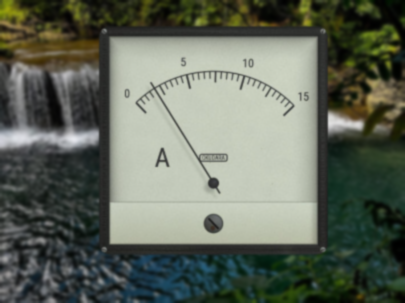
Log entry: 2 A
